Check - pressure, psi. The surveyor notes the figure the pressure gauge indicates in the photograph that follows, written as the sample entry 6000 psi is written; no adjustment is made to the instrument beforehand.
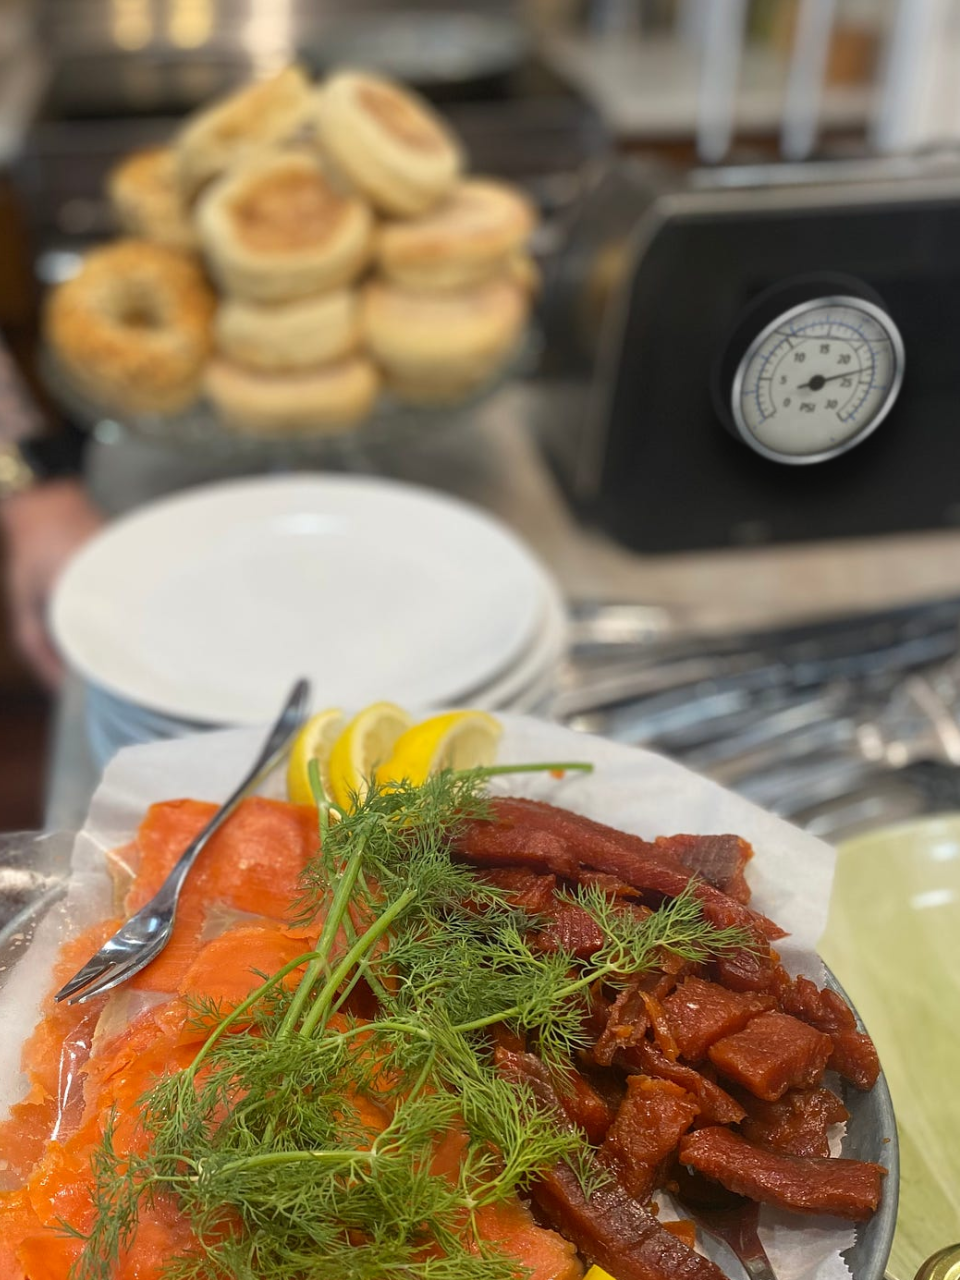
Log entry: 23 psi
